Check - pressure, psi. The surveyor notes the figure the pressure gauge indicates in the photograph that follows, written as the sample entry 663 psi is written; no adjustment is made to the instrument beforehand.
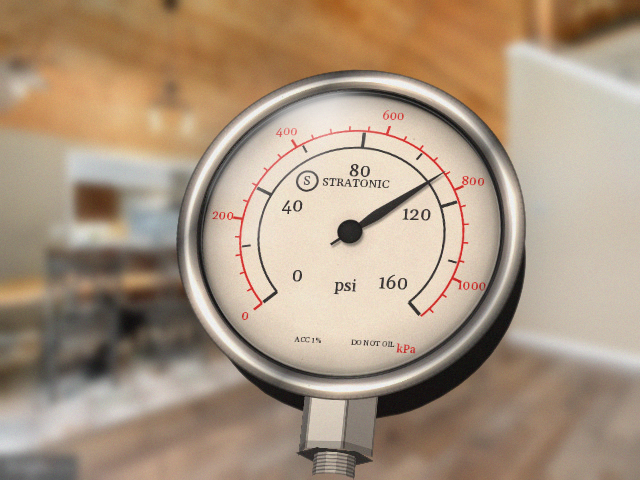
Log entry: 110 psi
